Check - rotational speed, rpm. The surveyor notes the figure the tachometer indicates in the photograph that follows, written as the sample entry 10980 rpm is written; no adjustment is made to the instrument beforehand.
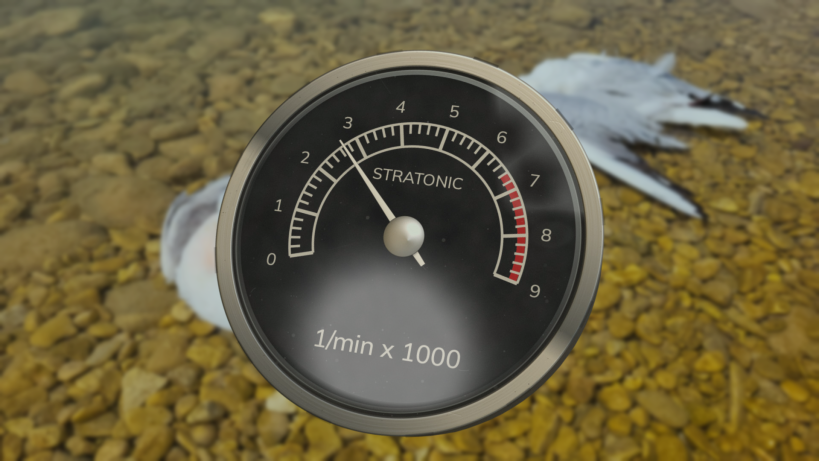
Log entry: 2700 rpm
